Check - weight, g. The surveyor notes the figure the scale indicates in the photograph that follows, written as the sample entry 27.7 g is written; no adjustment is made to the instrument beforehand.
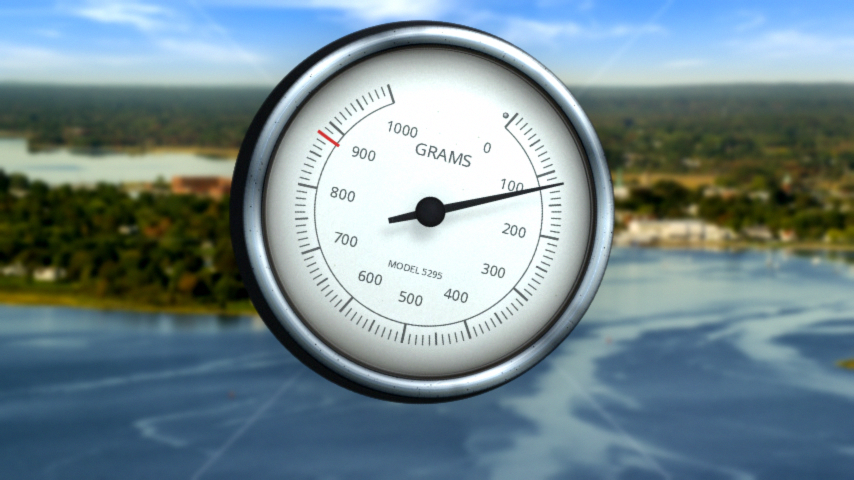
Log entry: 120 g
